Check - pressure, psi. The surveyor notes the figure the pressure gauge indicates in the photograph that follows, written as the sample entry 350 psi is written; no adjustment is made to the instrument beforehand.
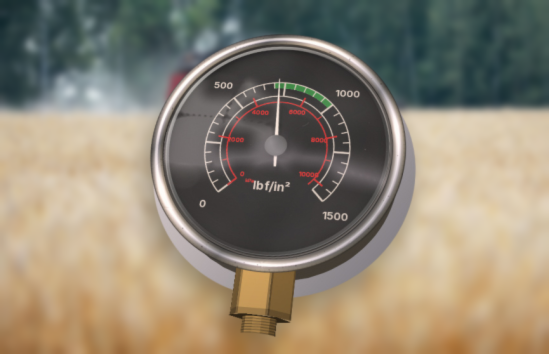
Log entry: 725 psi
